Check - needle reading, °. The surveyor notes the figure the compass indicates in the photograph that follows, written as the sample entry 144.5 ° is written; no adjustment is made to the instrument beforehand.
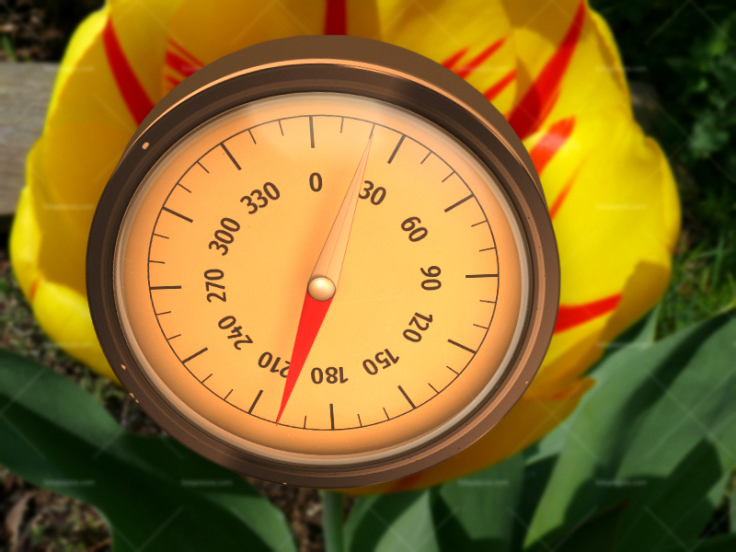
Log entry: 200 °
